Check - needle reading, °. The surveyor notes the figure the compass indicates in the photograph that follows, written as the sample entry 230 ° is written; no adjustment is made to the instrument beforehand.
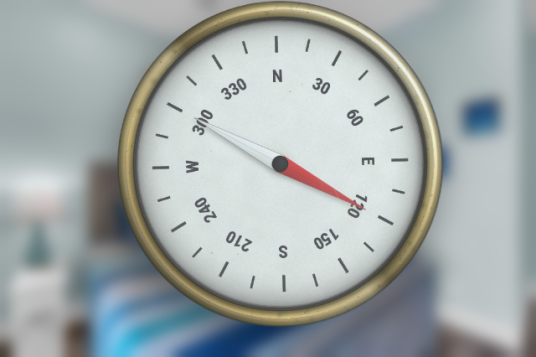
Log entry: 120 °
